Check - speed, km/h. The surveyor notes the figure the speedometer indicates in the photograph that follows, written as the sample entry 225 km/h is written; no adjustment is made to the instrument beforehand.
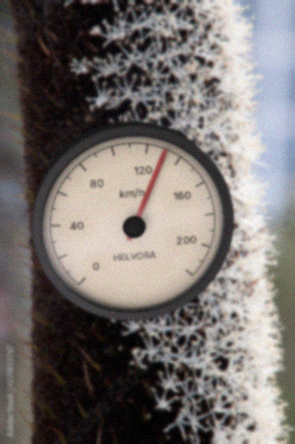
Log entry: 130 km/h
